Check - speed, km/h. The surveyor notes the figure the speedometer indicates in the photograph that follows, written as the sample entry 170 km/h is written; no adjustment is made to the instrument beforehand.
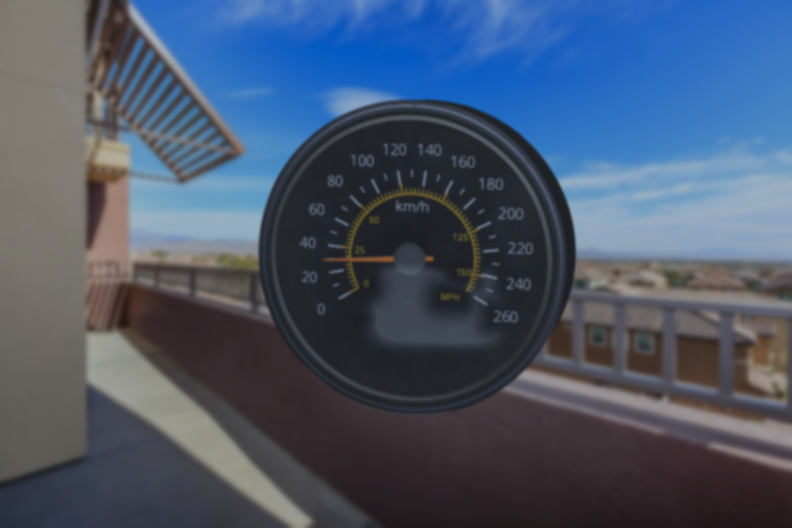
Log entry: 30 km/h
